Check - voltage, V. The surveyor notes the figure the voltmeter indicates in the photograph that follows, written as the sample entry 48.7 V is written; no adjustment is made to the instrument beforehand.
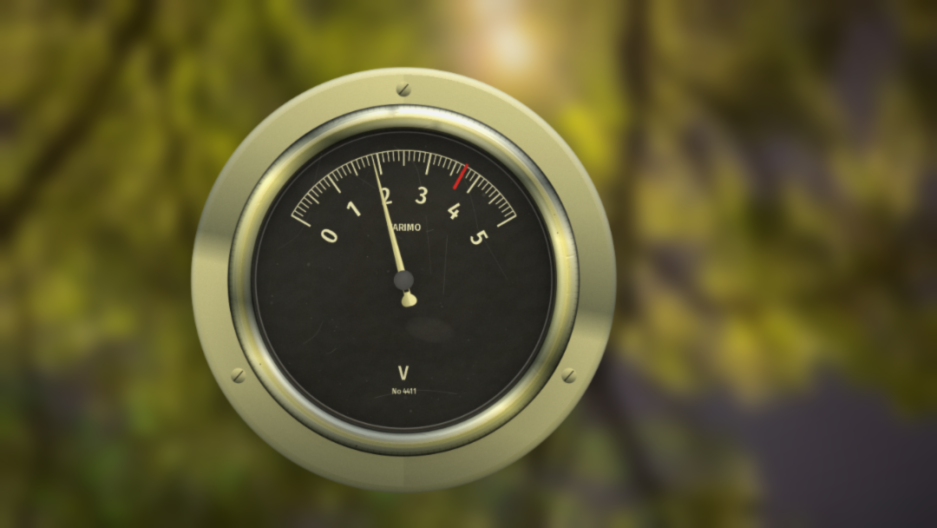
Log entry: 1.9 V
